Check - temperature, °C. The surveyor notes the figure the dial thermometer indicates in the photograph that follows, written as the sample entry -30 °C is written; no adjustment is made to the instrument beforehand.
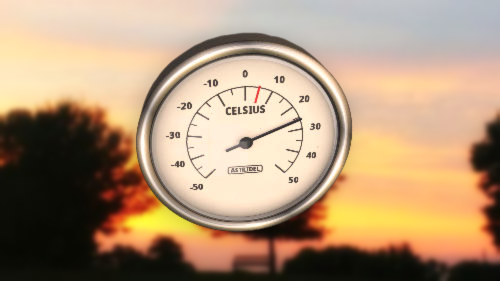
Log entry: 25 °C
